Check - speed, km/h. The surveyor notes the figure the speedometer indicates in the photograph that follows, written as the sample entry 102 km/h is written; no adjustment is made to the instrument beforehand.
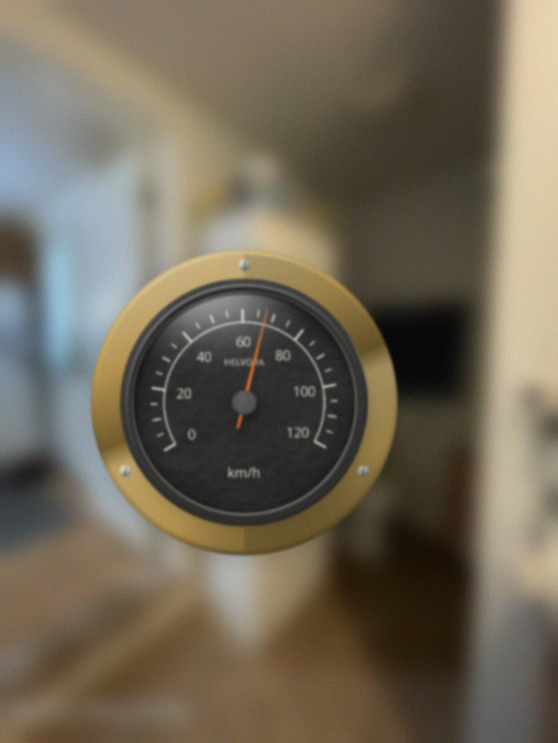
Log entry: 67.5 km/h
